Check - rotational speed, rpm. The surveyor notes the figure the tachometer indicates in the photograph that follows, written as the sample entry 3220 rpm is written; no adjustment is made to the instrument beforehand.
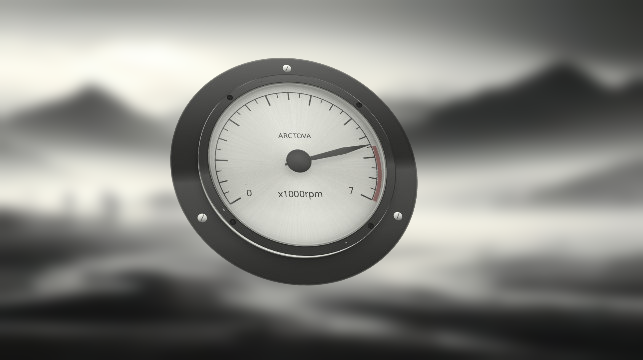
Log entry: 5750 rpm
